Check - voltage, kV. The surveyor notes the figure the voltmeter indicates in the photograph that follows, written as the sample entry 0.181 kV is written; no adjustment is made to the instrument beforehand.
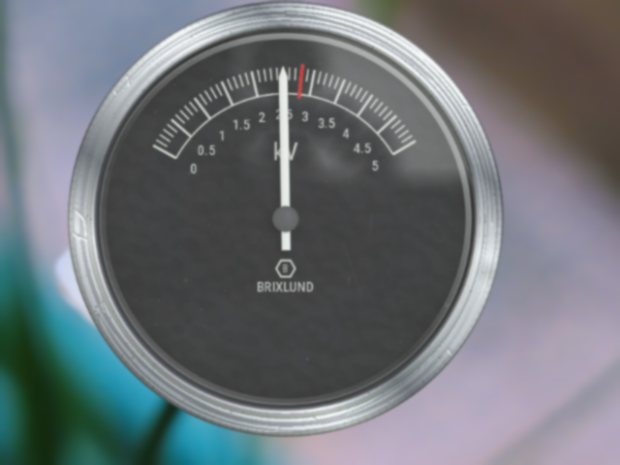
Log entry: 2.5 kV
